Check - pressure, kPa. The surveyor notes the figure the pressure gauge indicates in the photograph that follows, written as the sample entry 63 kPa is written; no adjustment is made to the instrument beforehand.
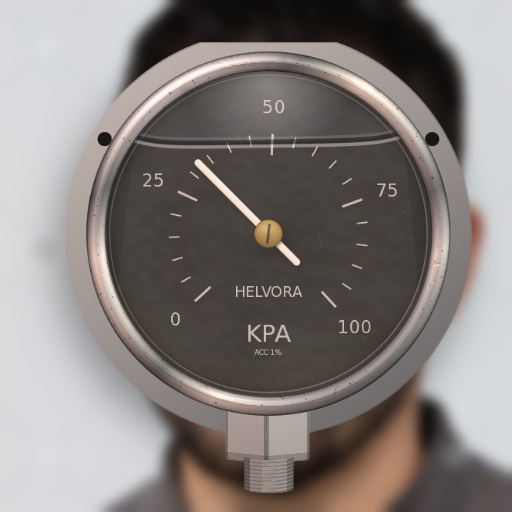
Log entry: 32.5 kPa
